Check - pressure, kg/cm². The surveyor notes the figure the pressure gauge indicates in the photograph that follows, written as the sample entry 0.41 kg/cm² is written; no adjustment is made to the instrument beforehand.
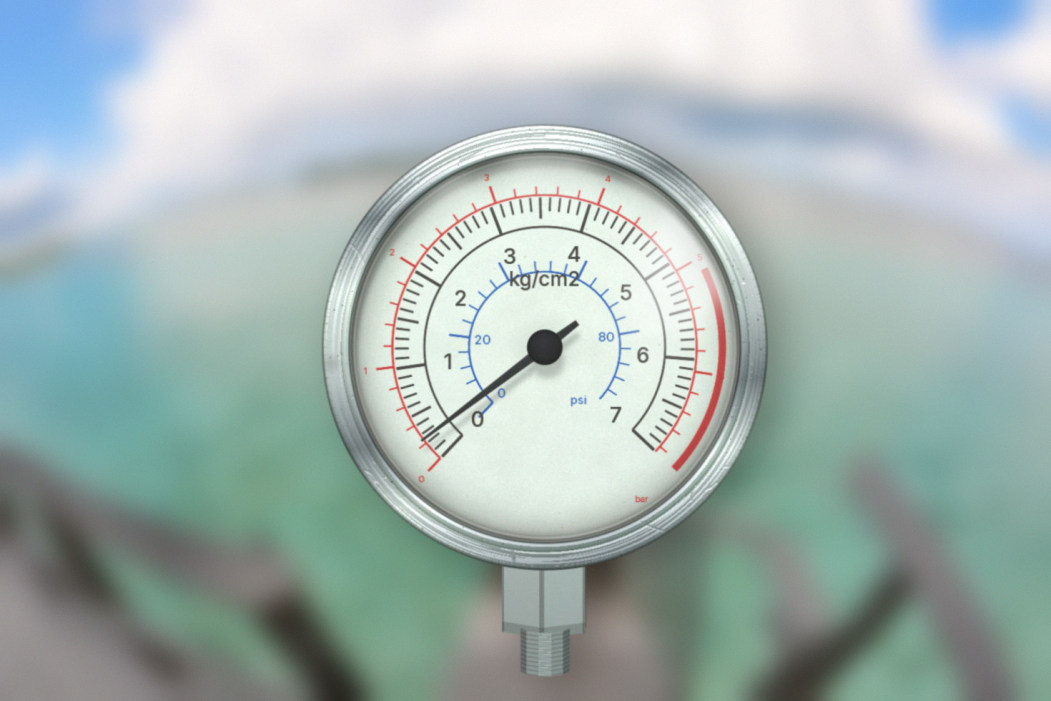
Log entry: 0.25 kg/cm²
